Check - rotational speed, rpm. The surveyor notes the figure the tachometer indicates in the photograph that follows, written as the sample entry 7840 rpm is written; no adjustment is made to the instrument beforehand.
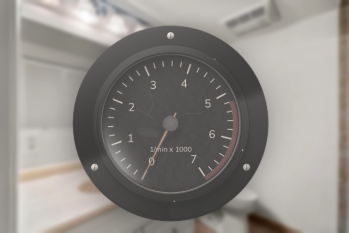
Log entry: 0 rpm
